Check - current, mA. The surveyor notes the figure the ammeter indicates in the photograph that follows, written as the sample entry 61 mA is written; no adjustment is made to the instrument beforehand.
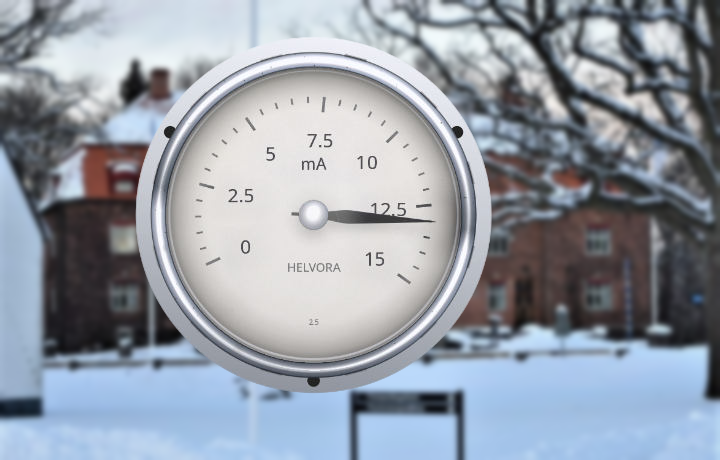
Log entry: 13 mA
